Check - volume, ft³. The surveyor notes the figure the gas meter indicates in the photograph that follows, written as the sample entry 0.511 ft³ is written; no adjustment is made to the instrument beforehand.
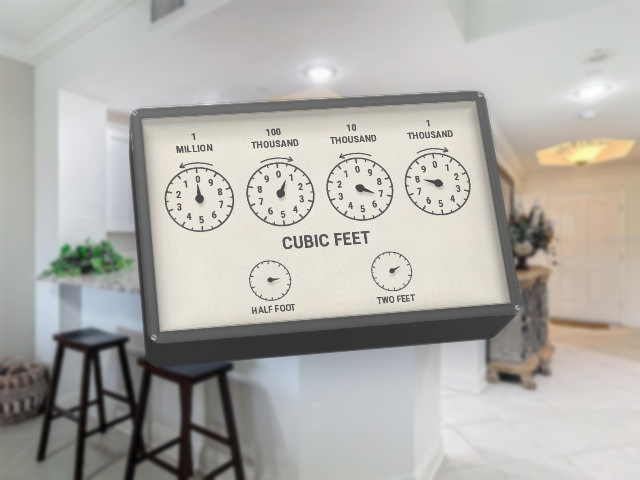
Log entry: 6800 ft³
